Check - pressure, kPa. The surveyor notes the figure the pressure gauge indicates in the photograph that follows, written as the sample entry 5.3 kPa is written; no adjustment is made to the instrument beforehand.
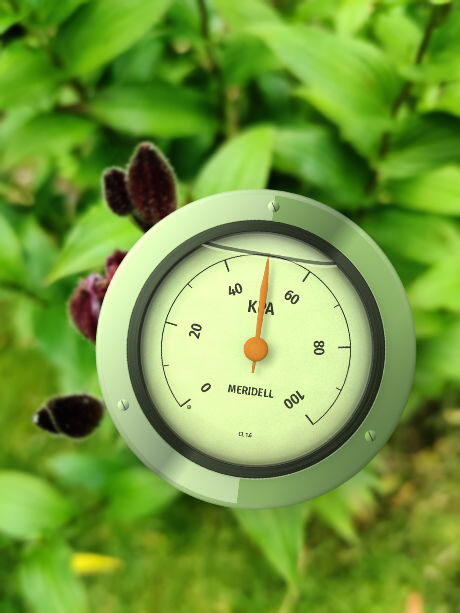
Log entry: 50 kPa
